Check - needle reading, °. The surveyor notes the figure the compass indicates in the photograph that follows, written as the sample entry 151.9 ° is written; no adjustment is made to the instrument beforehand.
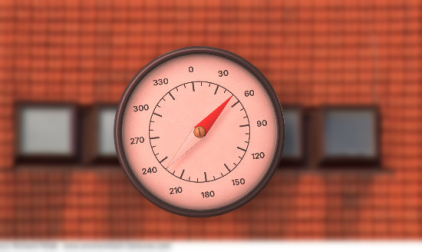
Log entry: 50 °
